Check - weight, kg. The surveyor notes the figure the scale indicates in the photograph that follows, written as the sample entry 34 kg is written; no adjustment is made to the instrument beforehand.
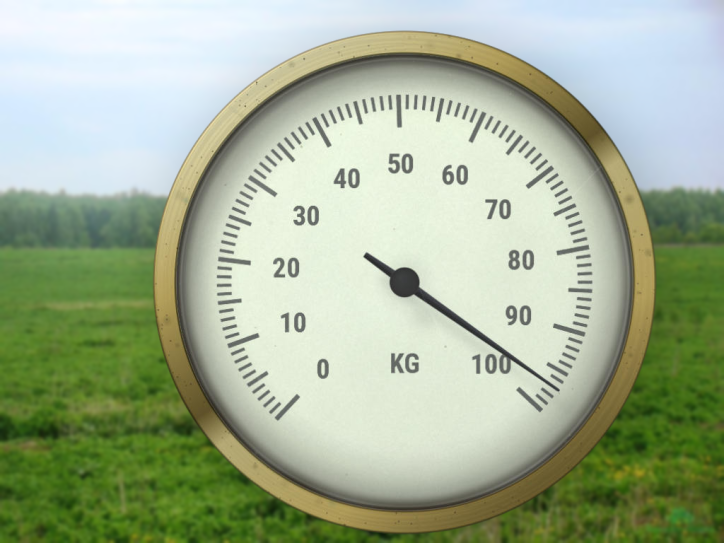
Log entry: 97 kg
